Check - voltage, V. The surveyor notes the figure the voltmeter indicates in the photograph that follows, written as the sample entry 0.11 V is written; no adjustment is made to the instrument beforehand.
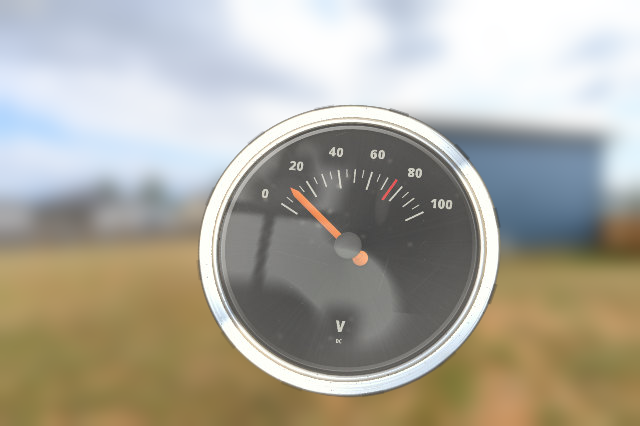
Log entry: 10 V
